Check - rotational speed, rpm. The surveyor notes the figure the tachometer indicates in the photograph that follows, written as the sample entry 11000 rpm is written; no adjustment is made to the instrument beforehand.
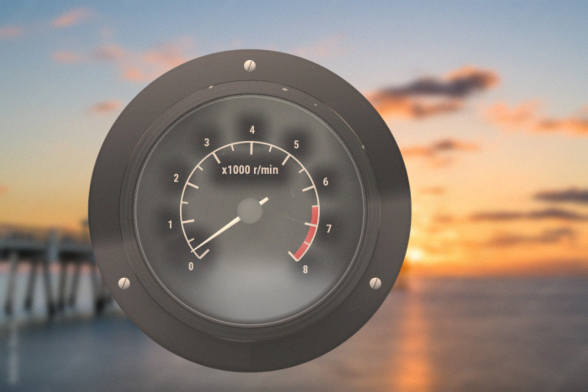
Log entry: 250 rpm
